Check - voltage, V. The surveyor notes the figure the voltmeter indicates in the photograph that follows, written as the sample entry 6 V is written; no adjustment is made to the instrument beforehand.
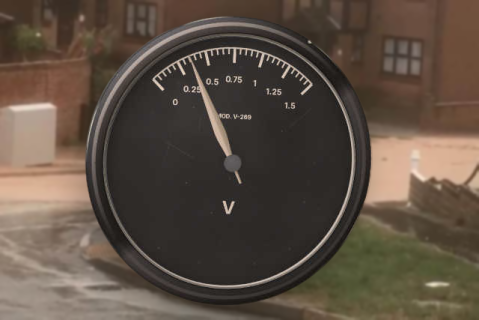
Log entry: 0.35 V
